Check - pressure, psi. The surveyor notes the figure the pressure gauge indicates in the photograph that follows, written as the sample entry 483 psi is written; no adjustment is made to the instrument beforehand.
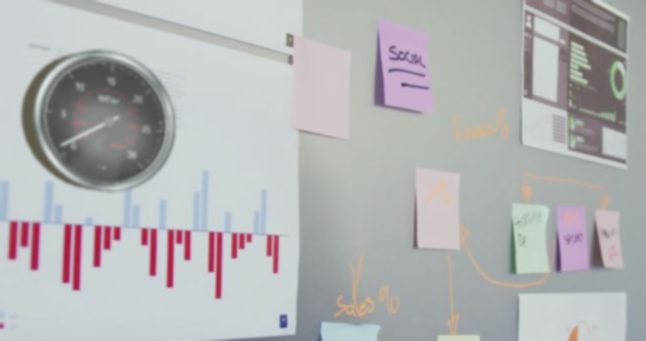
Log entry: 1 psi
